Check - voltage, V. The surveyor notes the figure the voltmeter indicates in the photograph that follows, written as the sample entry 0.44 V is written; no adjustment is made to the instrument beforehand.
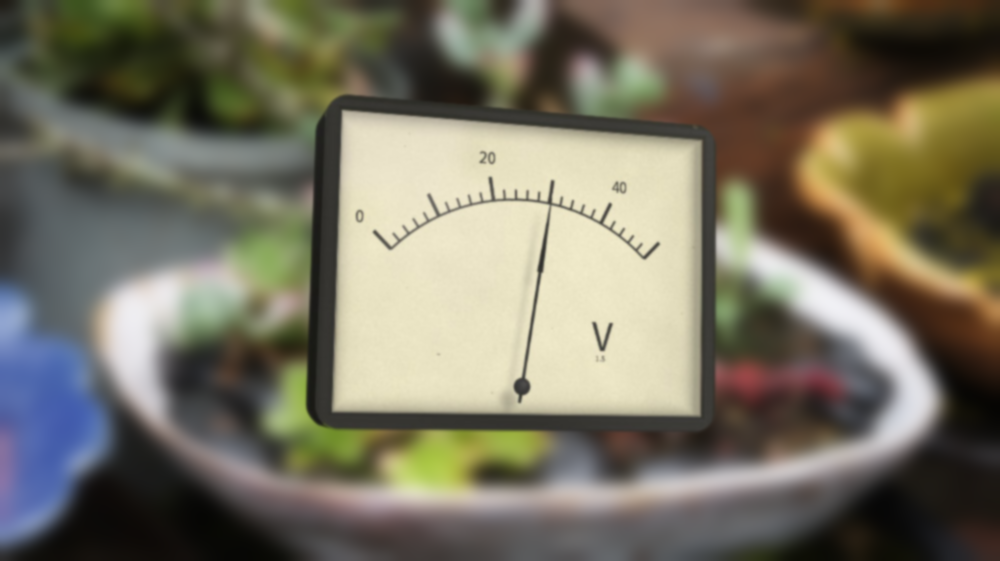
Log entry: 30 V
